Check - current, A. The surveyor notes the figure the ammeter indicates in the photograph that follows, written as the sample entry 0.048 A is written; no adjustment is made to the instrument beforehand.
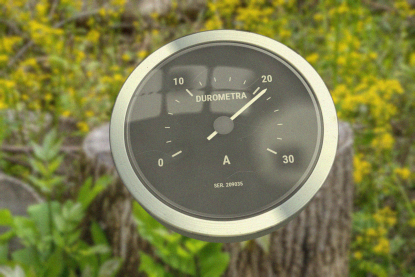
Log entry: 21 A
